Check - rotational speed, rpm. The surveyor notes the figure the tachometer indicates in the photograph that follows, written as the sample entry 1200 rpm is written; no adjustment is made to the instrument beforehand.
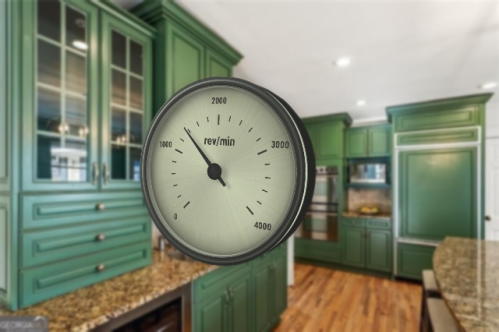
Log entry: 1400 rpm
